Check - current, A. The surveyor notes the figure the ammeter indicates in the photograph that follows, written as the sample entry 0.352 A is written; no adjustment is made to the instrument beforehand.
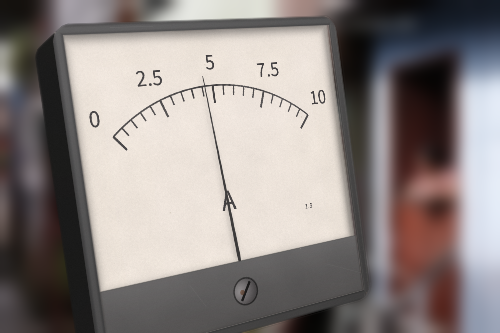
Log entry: 4.5 A
